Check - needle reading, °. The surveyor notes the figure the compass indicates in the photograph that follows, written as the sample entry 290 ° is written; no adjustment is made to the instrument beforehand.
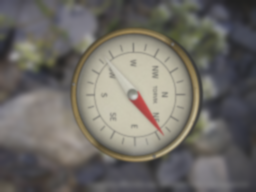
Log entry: 52.5 °
